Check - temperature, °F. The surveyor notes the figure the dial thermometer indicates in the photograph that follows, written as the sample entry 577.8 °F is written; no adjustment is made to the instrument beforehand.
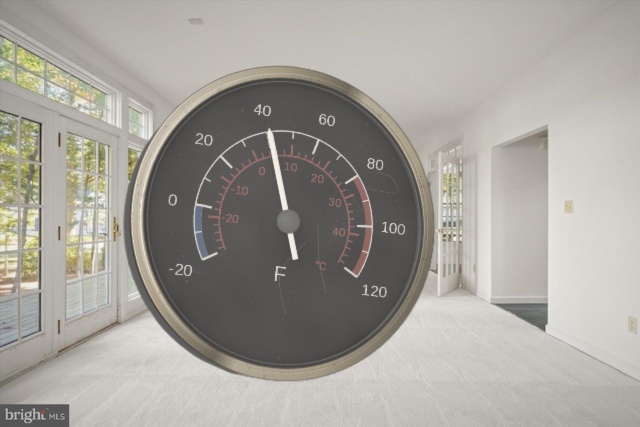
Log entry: 40 °F
